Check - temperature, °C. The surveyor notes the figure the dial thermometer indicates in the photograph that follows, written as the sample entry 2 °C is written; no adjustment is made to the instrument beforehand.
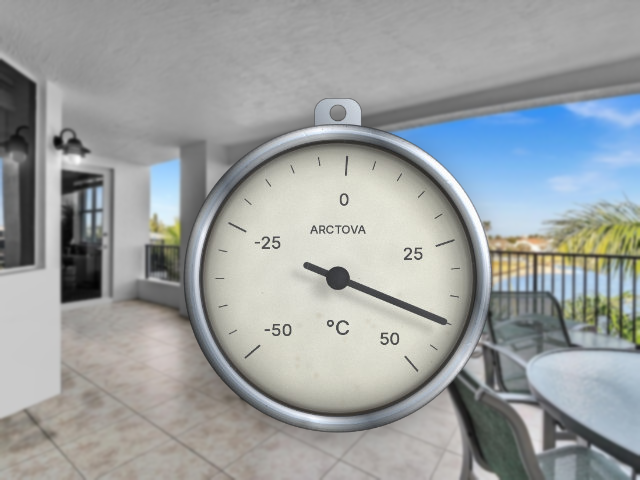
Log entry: 40 °C
